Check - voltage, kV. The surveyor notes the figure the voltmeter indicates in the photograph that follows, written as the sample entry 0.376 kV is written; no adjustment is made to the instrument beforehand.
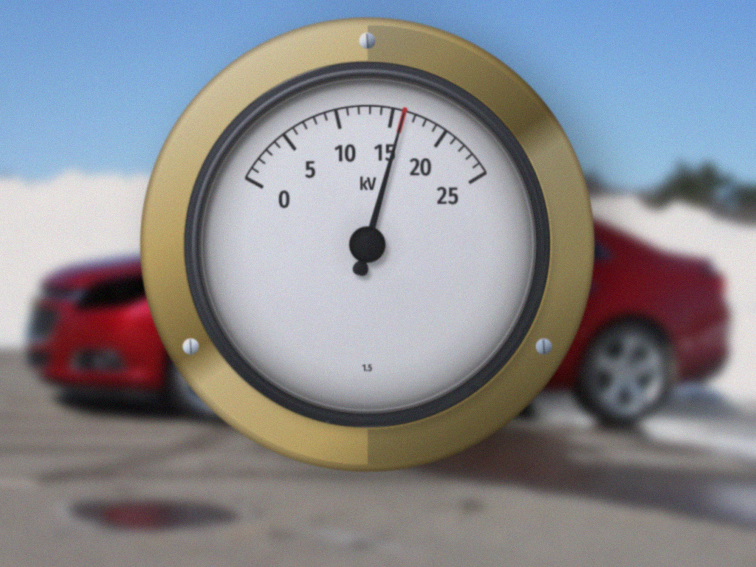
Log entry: 16 kV
